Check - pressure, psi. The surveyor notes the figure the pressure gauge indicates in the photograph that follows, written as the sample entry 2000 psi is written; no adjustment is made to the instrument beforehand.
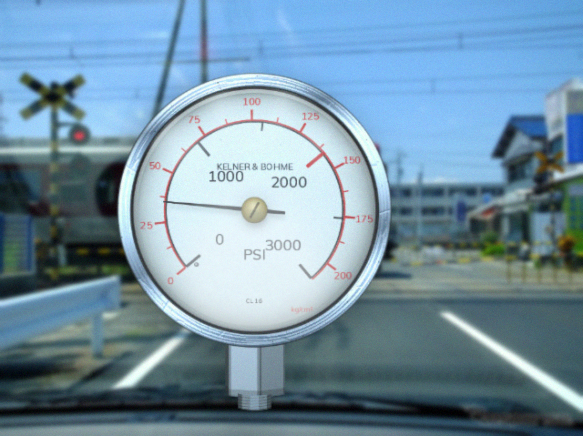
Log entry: 500 psi
